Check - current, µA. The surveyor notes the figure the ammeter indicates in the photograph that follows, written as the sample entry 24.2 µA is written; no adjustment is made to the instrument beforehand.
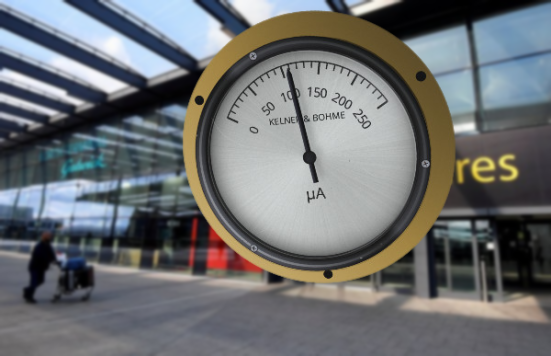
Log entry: 110 µA
